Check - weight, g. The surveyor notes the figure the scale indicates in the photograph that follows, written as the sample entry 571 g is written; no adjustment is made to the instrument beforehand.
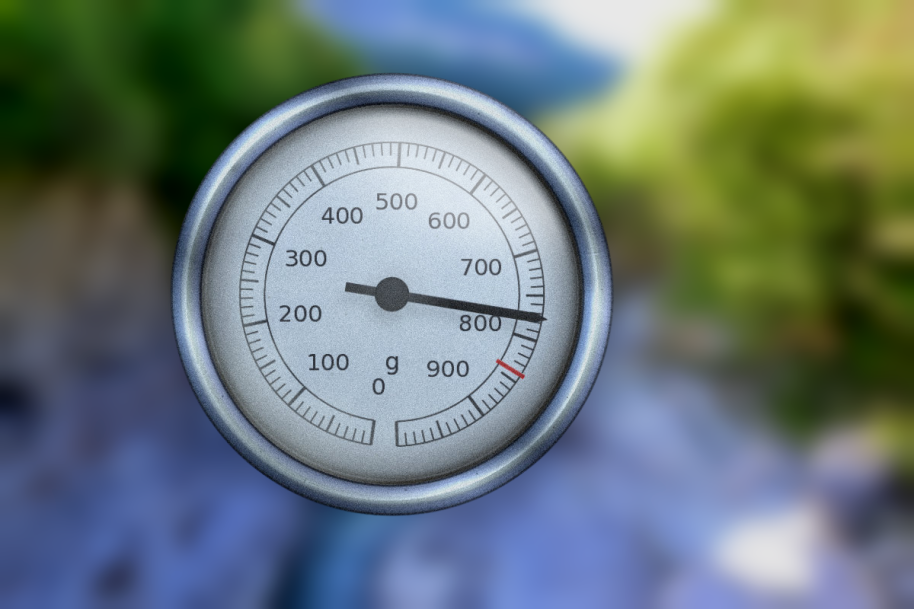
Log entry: 775 g
